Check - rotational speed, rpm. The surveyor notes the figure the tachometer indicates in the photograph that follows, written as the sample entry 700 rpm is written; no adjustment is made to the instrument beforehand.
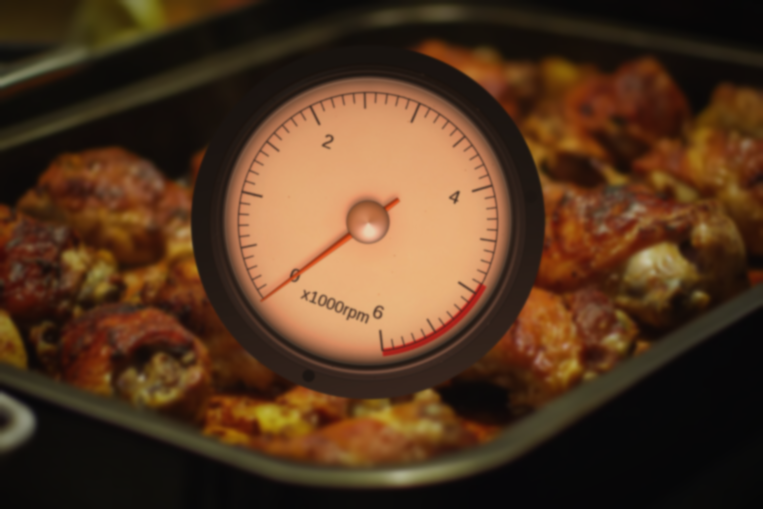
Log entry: 0 rpm
